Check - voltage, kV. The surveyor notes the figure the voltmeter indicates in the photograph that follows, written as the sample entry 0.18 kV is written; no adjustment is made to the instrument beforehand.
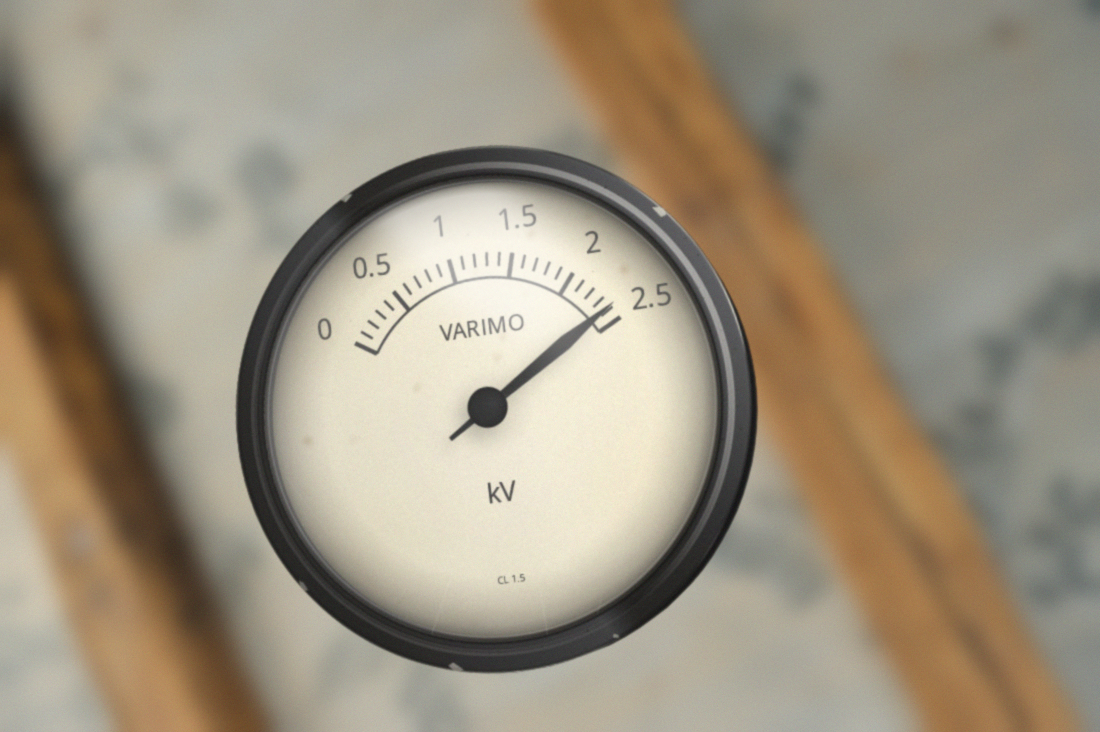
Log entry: 2.4 kV
